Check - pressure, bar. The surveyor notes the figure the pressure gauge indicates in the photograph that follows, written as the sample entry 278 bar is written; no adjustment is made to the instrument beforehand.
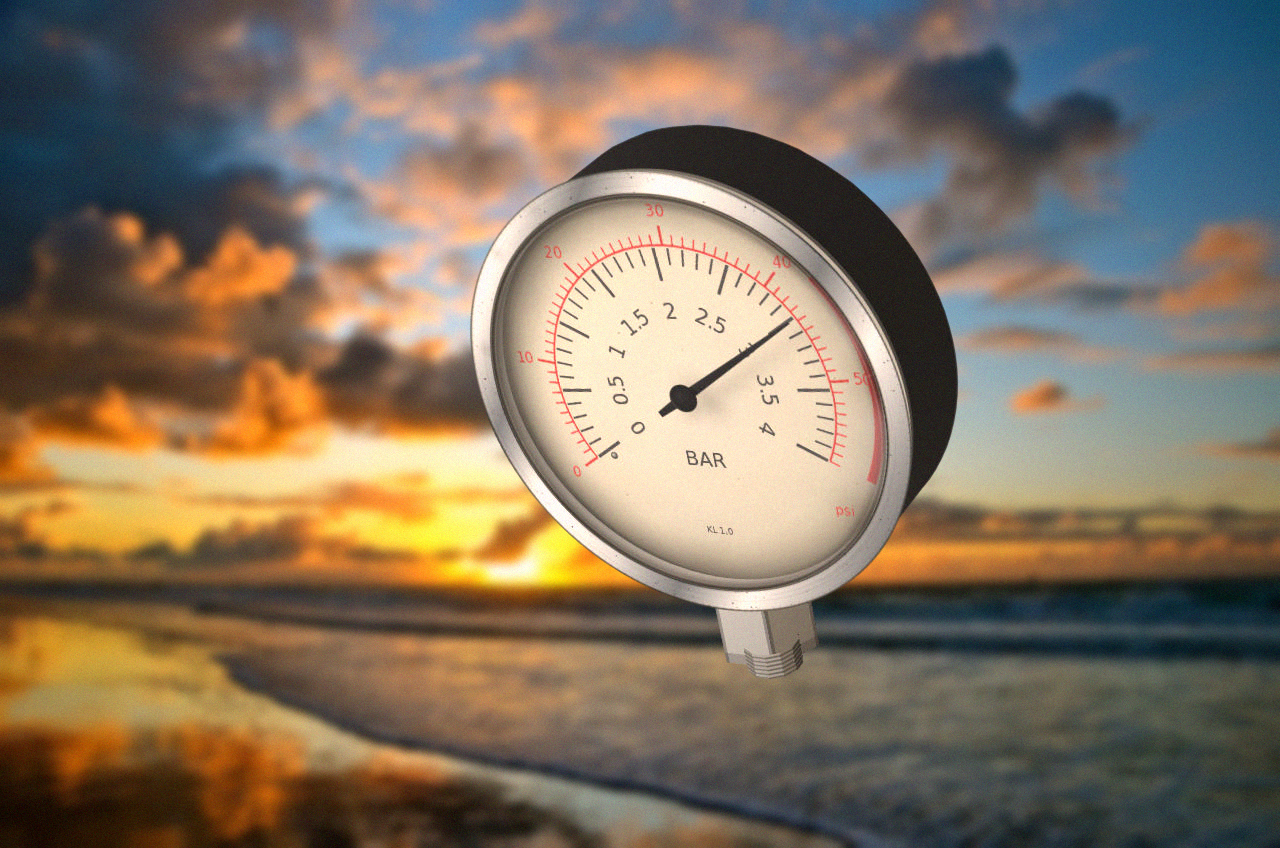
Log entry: 3 bar
